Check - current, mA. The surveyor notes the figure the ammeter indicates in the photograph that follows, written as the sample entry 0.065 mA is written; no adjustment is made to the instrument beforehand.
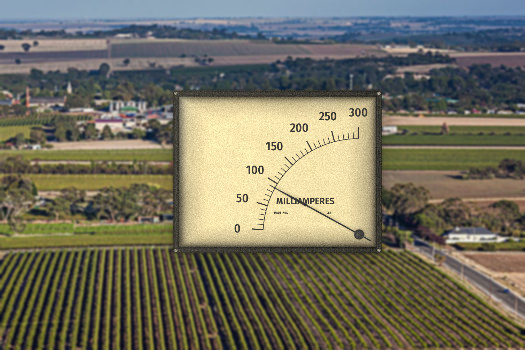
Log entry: 90 mA
